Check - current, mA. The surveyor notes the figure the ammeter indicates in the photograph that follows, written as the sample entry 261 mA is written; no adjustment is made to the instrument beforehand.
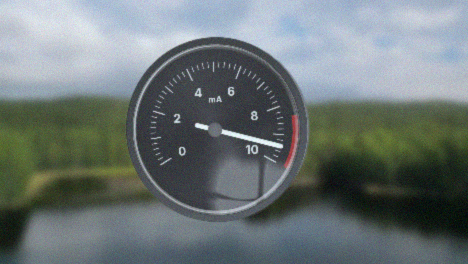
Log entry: 9.4 mA
